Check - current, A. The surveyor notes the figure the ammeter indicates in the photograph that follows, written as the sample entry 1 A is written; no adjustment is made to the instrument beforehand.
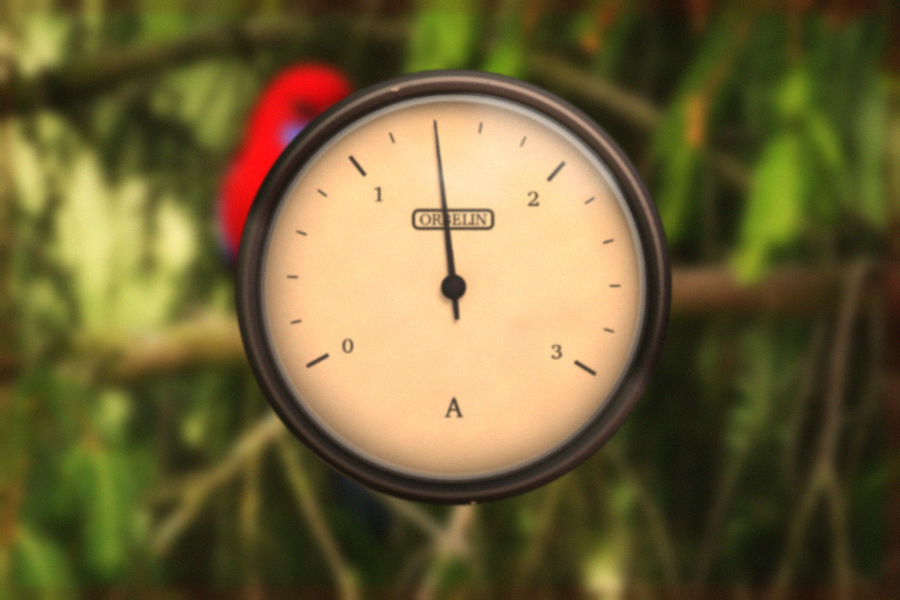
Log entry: 1.4 A
